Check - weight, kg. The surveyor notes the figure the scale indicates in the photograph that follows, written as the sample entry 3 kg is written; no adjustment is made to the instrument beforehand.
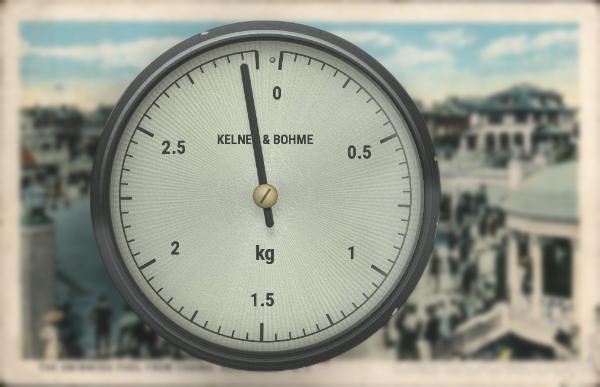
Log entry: 2.95 kg
